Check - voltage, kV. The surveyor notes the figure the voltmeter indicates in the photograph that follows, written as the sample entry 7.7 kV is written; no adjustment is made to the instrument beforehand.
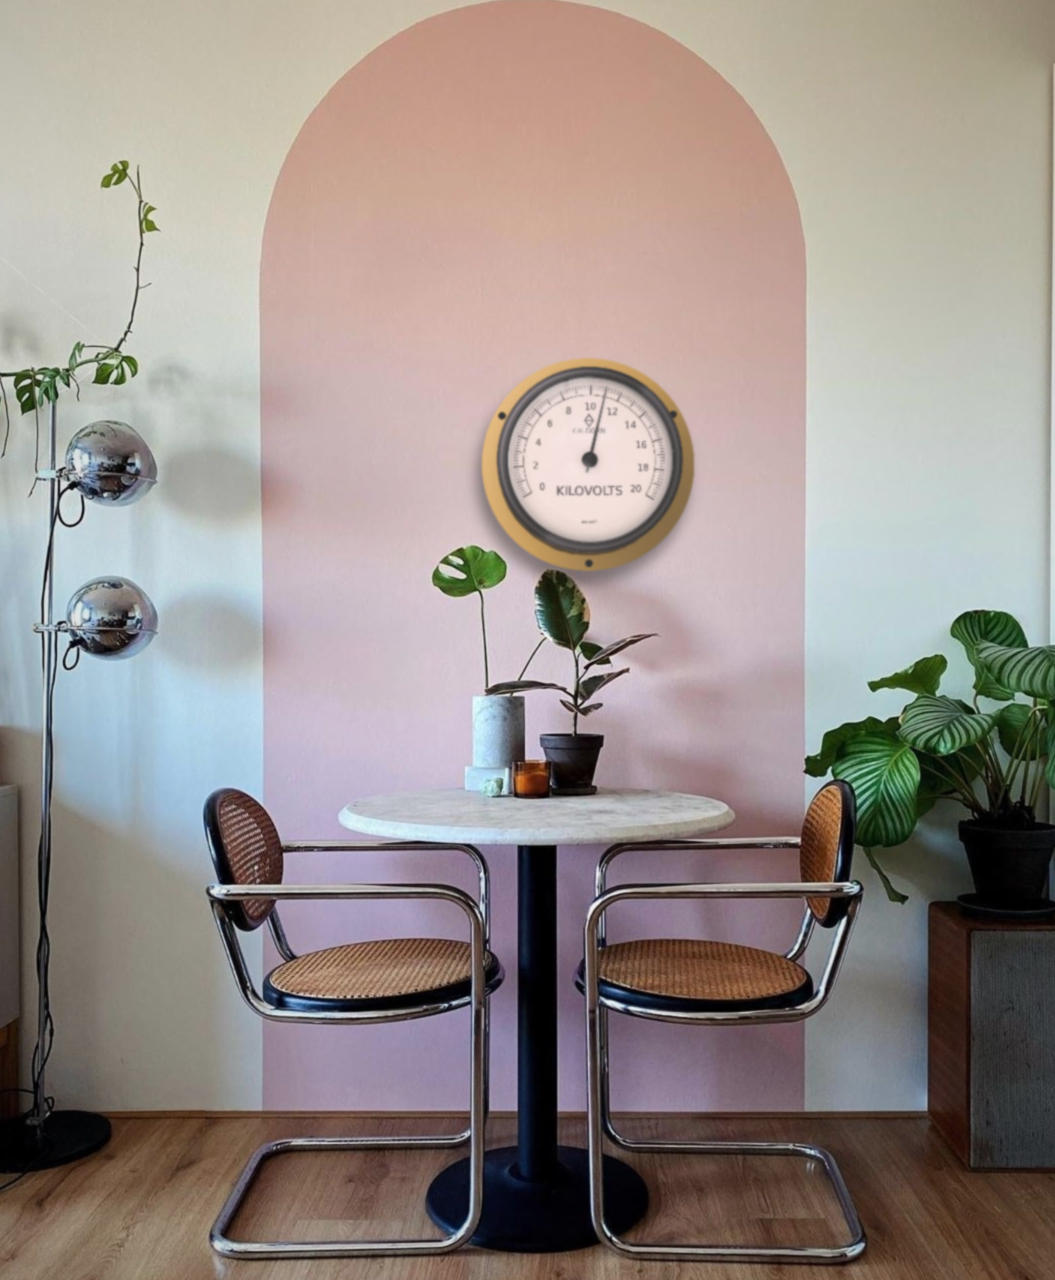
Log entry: 11 kV
